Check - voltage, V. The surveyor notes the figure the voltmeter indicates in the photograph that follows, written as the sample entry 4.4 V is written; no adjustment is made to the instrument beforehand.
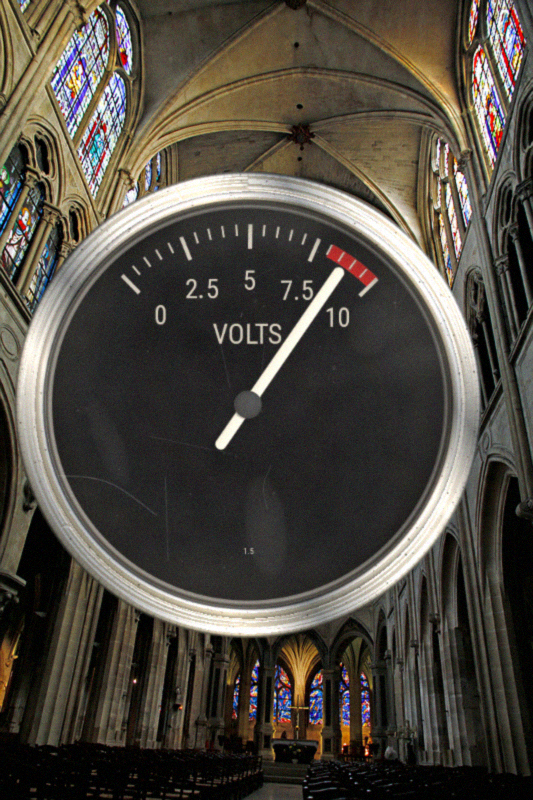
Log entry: 8.75 V
